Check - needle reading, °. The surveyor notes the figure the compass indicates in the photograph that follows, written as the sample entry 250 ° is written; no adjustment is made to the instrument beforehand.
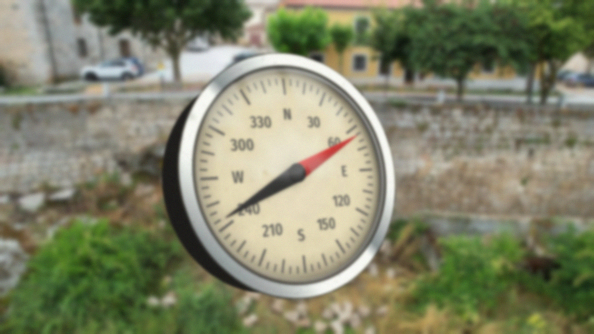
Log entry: 65 °
